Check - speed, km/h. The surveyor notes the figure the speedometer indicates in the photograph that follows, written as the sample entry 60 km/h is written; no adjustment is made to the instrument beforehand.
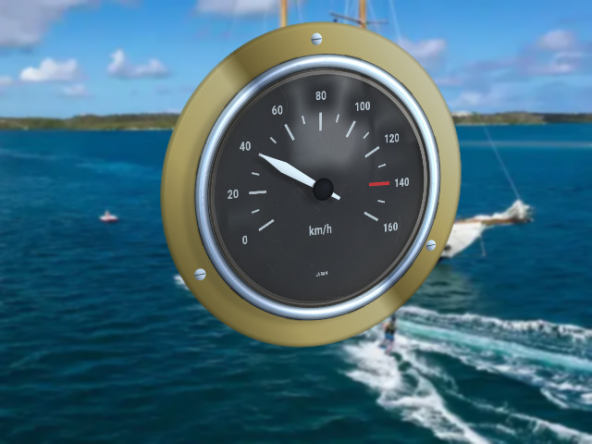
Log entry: 40 km/h
